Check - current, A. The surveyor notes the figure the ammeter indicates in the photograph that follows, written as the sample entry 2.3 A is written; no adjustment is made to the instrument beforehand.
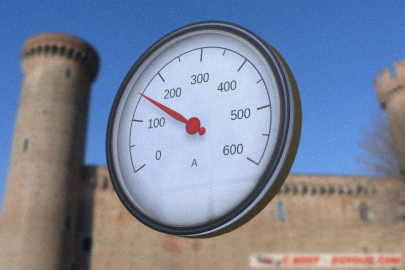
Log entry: 150 A
